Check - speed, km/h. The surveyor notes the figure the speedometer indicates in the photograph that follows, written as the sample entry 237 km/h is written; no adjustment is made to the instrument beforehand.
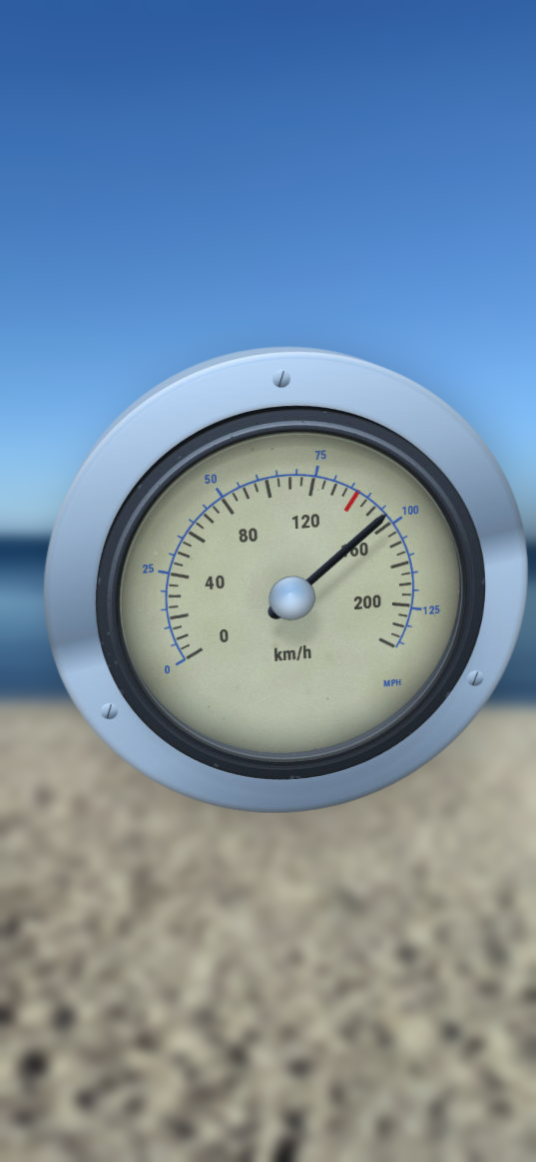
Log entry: 155 km/h
